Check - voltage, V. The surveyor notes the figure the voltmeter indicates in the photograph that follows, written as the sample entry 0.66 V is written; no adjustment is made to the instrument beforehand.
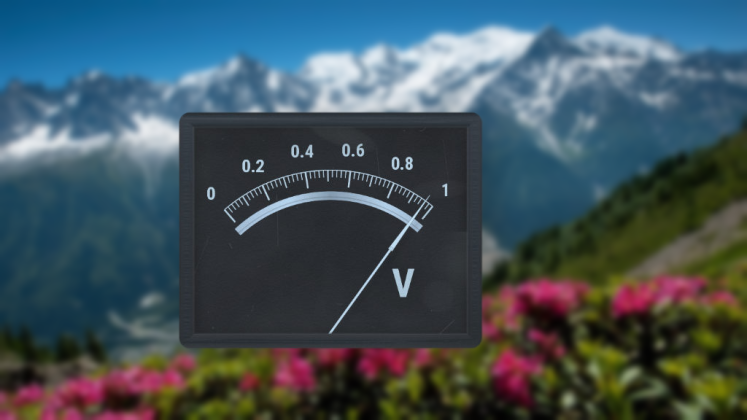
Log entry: 0.96 V
